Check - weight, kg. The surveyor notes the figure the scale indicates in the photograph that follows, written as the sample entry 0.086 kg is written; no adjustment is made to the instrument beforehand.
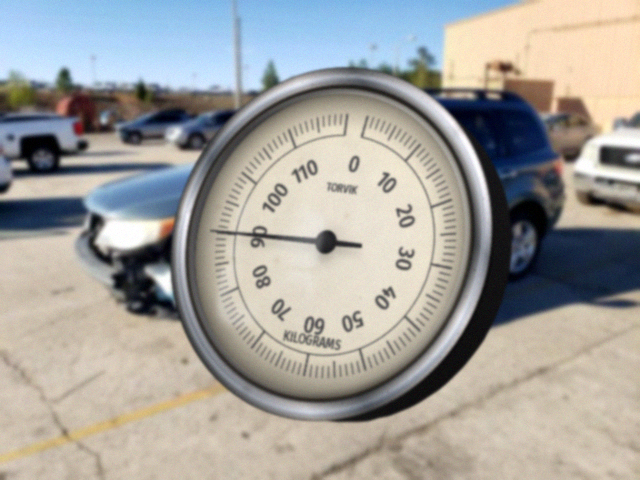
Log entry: 90 kg
